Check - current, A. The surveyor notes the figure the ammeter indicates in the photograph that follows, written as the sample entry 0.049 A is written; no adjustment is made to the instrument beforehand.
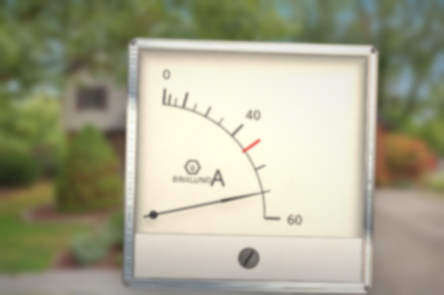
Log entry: 55 A
